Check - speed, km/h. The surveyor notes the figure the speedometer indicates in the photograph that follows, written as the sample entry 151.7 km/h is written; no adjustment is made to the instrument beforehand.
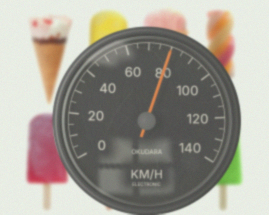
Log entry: 80 km/h
